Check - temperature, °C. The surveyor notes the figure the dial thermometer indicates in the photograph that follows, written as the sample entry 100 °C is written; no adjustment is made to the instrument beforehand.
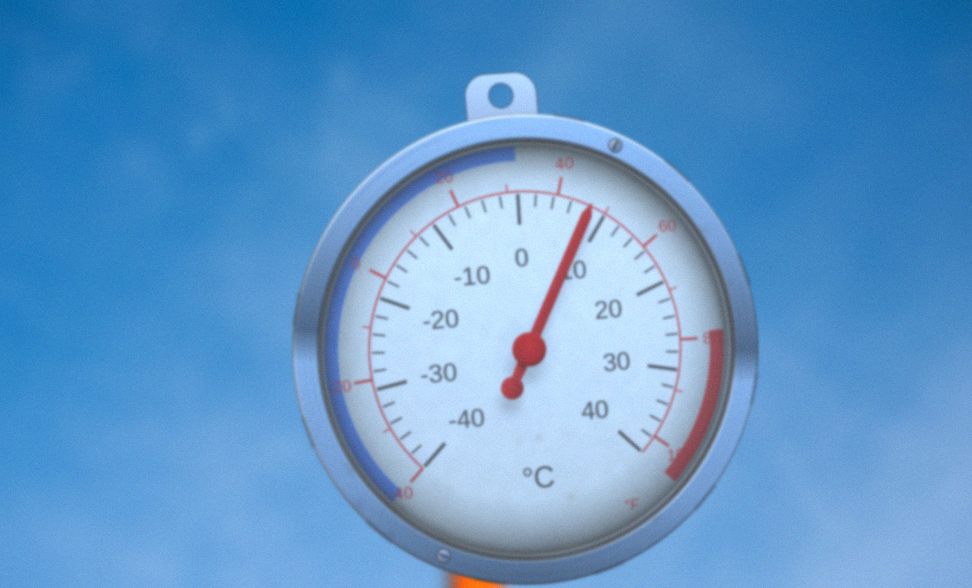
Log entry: 8 °C
